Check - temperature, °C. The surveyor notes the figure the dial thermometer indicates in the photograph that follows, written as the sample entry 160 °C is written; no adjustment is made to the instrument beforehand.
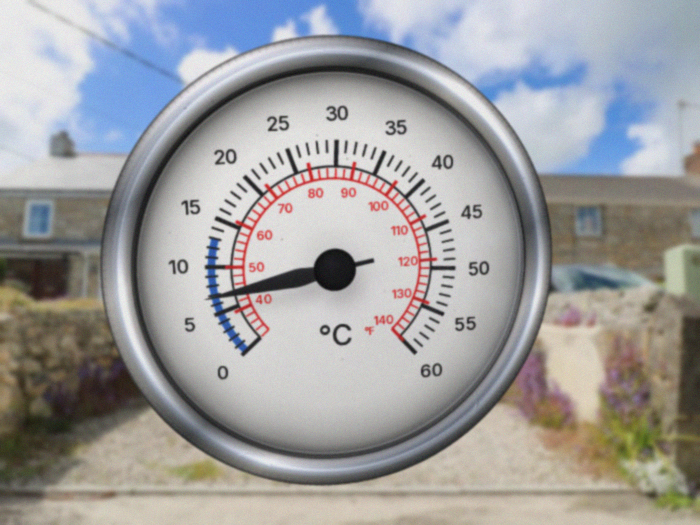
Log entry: 7 °C
